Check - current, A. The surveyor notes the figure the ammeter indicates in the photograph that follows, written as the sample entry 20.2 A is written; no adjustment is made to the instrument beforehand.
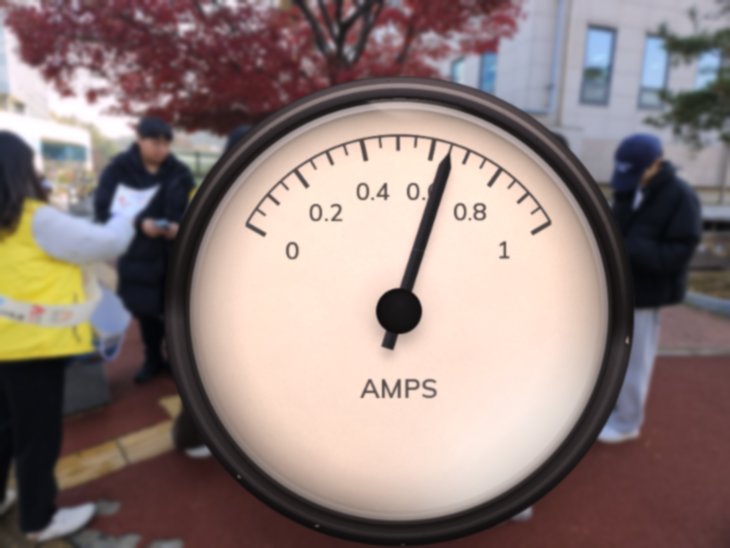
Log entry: 0.65 A
